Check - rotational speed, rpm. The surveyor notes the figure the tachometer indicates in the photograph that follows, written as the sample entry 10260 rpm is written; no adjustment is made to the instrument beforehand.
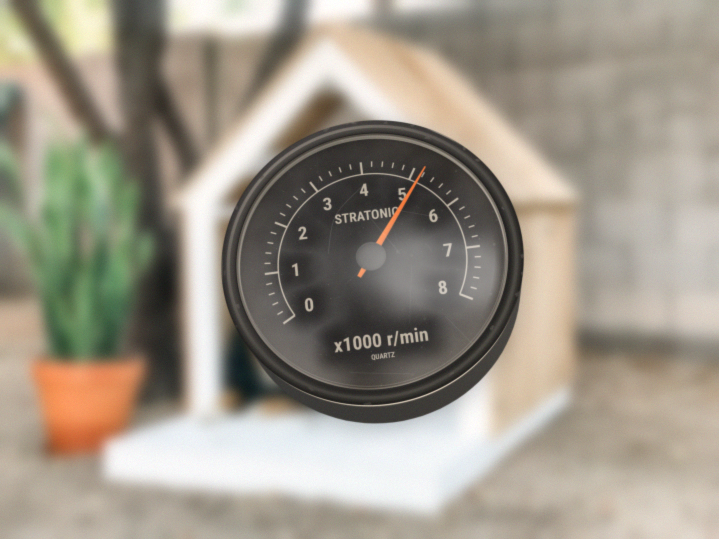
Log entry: 5200 rpm
